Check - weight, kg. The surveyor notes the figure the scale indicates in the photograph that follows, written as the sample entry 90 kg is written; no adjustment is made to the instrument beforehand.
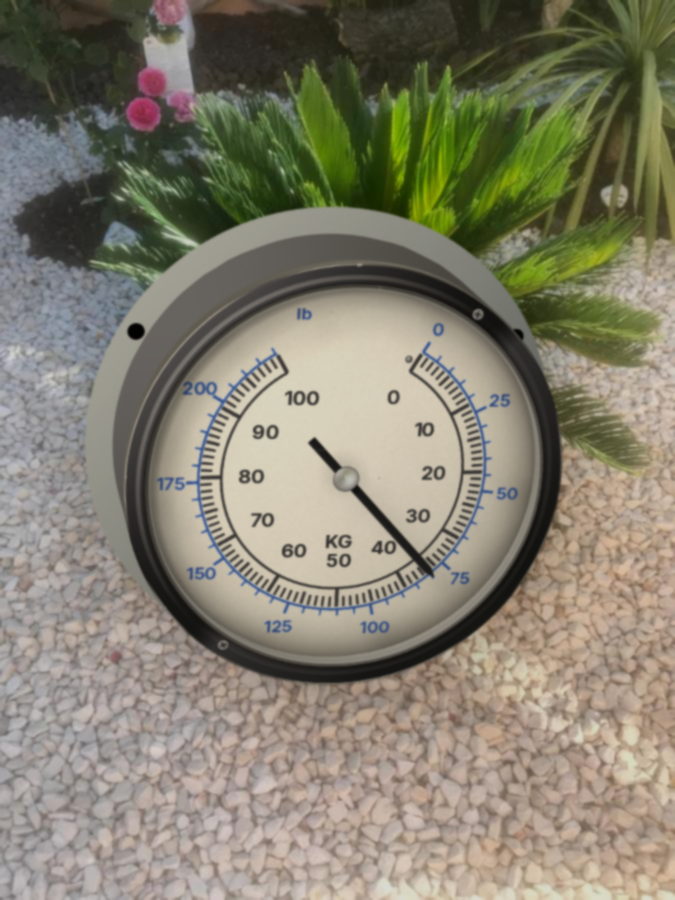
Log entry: 36 kg
